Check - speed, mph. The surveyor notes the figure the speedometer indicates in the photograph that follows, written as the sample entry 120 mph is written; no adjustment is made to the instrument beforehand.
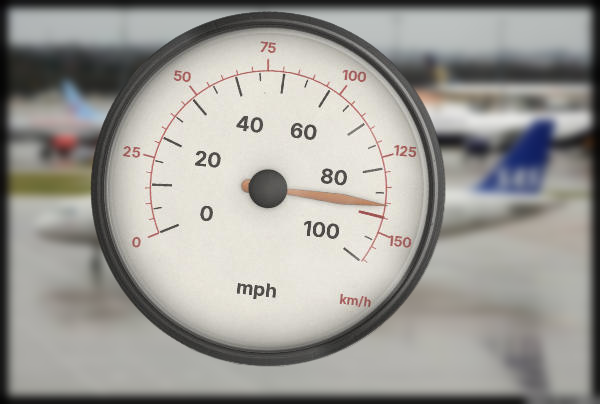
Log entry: 87.5 mph
